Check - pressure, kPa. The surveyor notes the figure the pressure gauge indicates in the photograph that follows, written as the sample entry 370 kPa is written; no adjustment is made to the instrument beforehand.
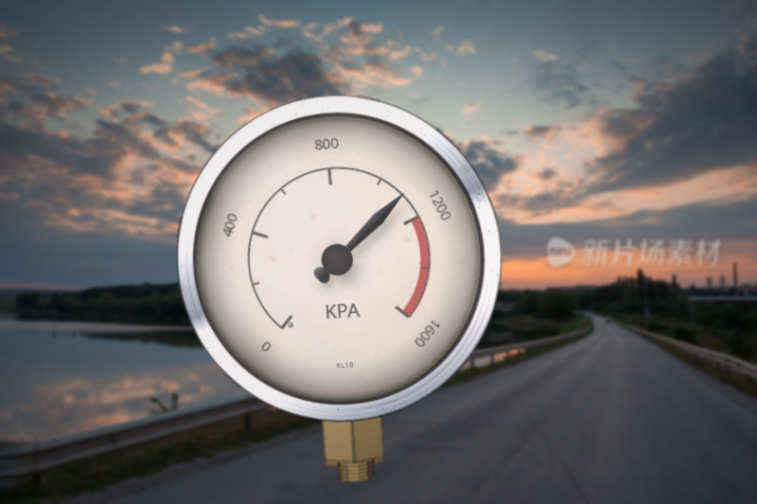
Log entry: 1100 kPa
